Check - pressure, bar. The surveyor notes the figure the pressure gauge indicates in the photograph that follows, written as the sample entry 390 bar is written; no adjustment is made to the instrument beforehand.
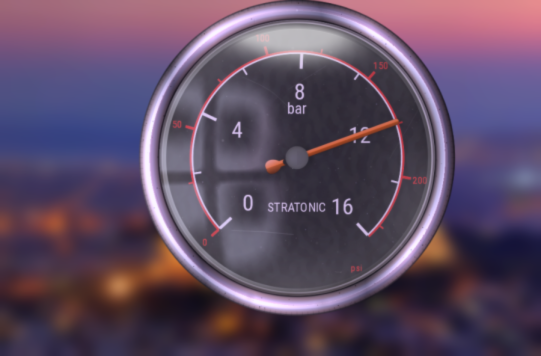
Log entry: 12 bar
